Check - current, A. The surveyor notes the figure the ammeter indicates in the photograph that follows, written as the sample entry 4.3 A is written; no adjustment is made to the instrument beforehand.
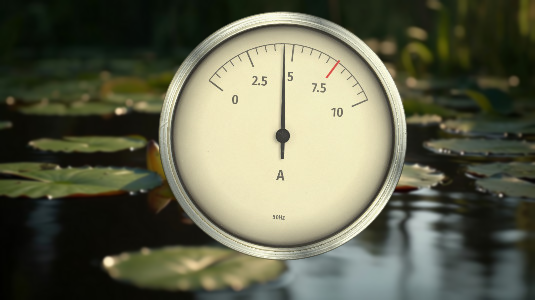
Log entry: 4.5 A
